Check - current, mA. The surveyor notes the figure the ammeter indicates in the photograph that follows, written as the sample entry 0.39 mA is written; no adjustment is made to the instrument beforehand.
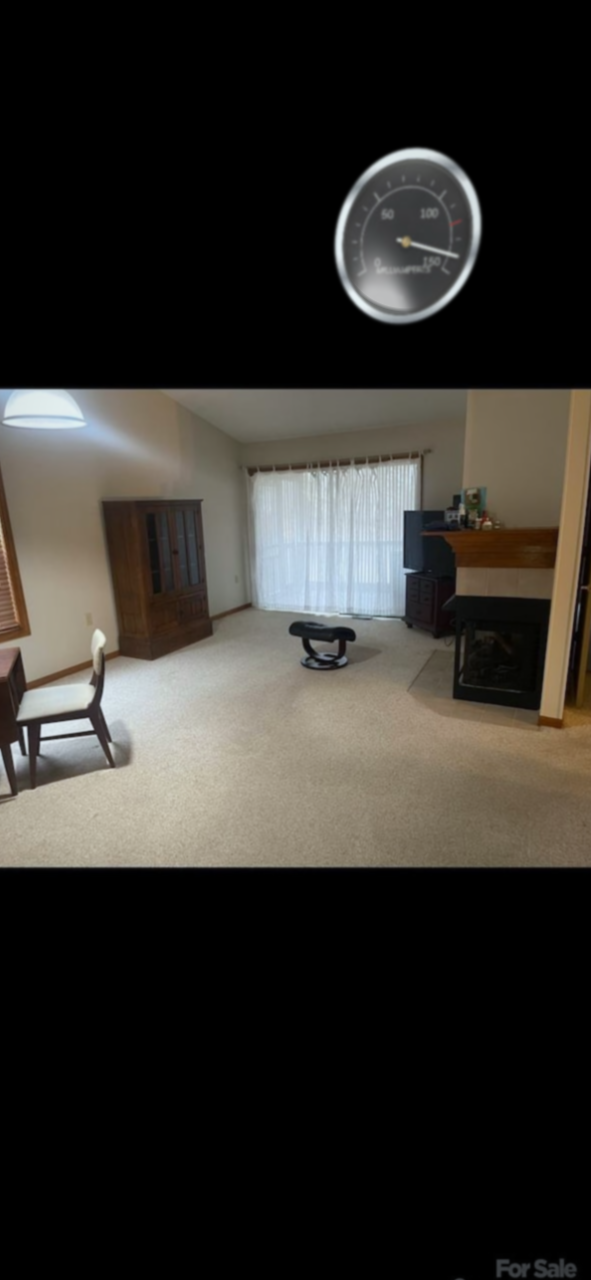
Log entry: 140 mA
